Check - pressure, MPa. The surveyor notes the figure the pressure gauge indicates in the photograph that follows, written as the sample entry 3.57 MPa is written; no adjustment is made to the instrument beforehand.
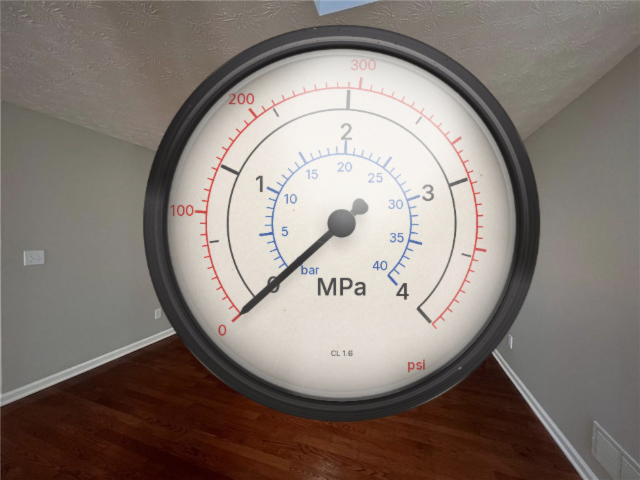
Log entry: 0 MPa
